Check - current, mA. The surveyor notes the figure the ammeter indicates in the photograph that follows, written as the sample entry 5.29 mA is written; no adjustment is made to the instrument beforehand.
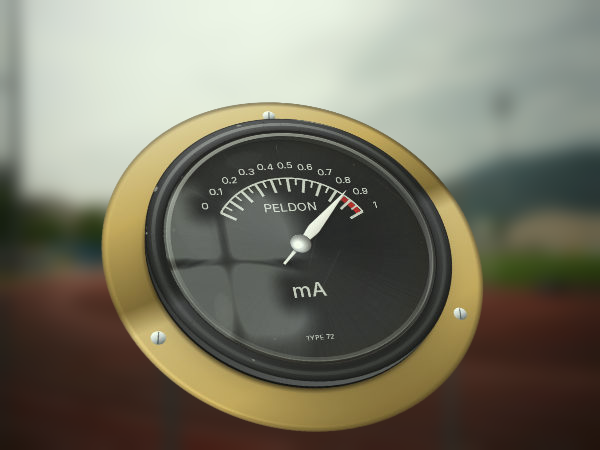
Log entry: 0.85 mA
